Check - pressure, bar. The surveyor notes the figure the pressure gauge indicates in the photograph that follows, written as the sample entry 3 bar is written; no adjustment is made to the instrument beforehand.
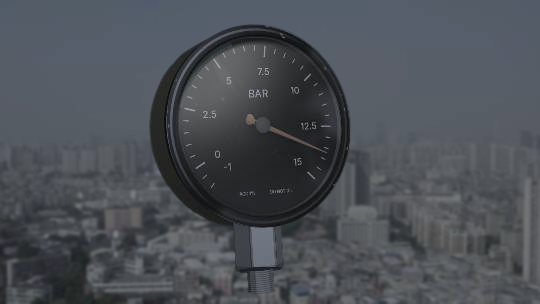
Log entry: 13.75 bar
